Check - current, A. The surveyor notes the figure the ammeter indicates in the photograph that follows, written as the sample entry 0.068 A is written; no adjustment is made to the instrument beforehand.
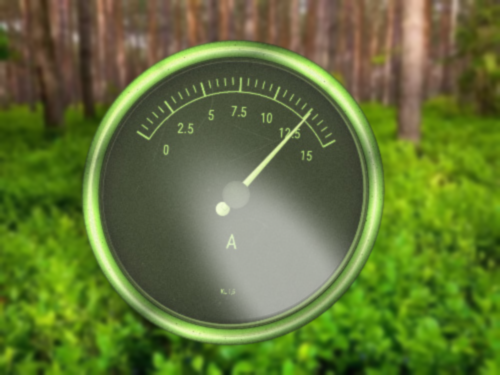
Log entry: 12.5 A
